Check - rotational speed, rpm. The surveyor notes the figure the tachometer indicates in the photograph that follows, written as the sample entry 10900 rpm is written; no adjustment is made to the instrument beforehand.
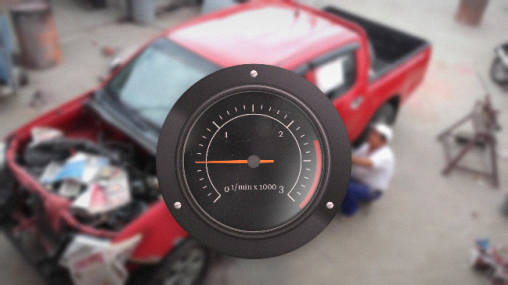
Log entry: 500 rpm
